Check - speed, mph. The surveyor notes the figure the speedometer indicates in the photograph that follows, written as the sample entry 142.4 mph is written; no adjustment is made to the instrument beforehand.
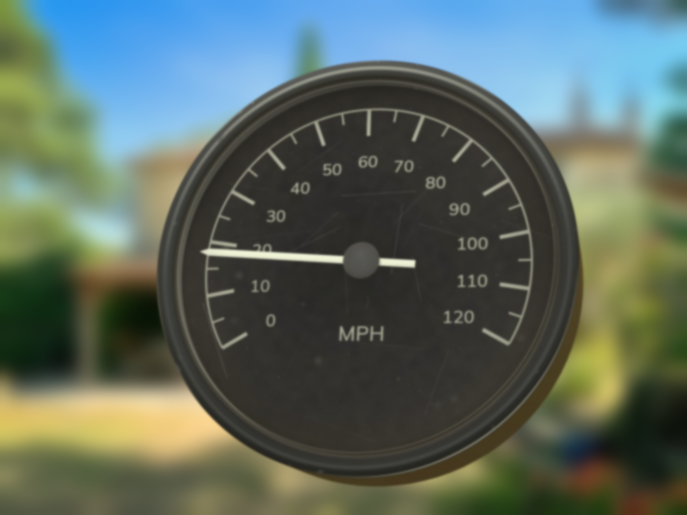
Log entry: 17.5 mph
